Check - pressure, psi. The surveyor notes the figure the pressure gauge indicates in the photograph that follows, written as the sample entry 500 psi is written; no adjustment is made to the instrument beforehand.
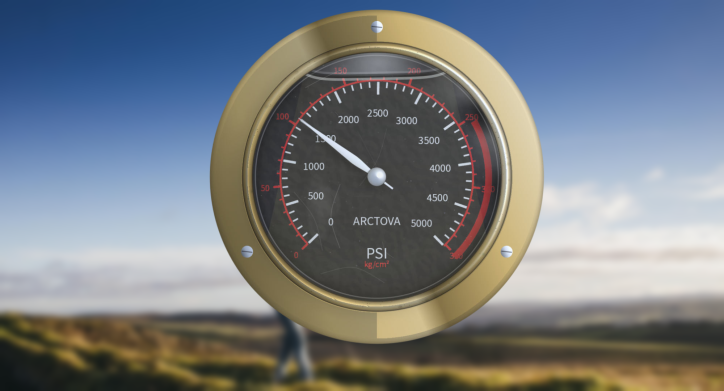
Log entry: 1500 psi
